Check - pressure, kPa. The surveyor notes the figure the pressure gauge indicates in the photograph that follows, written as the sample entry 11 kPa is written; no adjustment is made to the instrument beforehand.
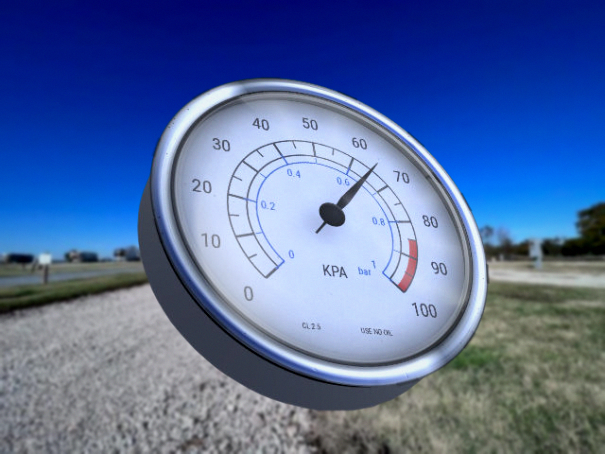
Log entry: 65 kPa
